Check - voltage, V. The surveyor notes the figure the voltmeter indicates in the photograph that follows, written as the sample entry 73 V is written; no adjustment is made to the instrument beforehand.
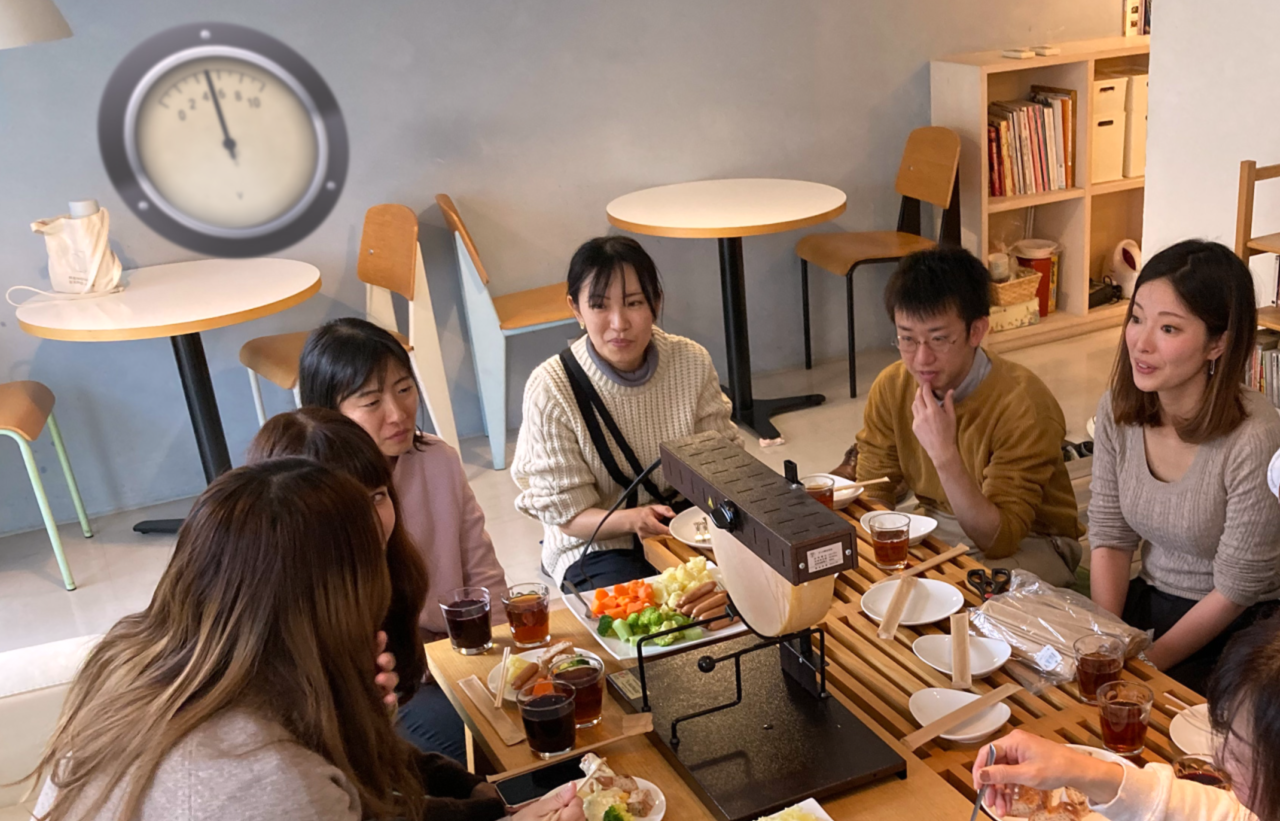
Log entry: 5 V
